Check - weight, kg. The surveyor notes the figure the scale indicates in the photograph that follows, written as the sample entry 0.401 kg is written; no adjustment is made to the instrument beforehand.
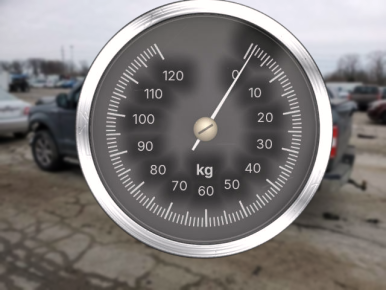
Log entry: 1 kg
